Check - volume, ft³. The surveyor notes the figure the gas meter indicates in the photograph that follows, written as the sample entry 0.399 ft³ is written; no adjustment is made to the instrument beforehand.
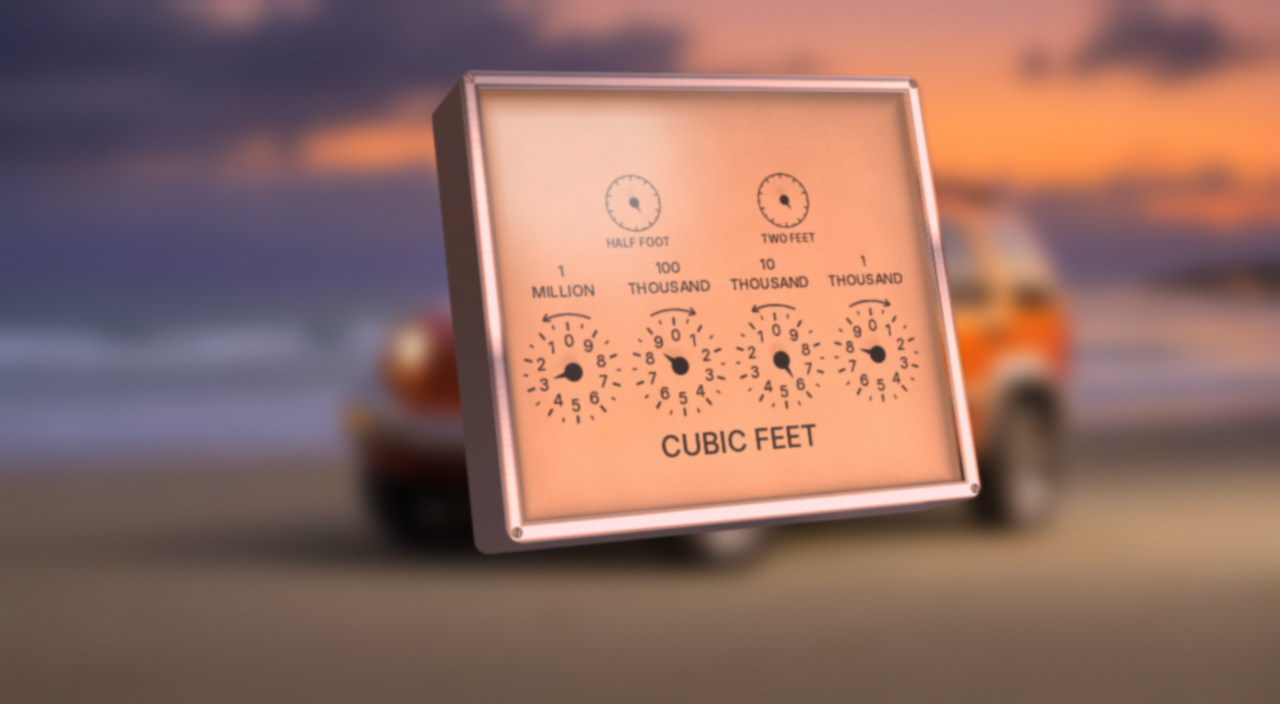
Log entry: 285800 ft³
